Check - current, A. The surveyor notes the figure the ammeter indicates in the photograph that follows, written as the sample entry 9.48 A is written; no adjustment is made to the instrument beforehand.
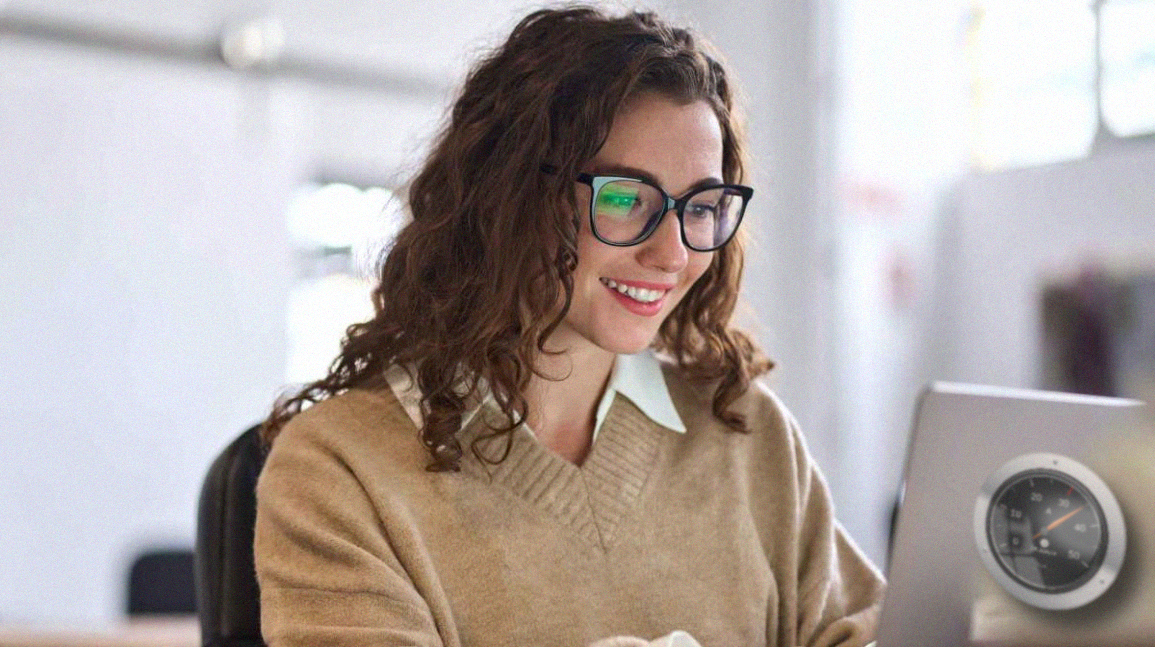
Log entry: 35 A
